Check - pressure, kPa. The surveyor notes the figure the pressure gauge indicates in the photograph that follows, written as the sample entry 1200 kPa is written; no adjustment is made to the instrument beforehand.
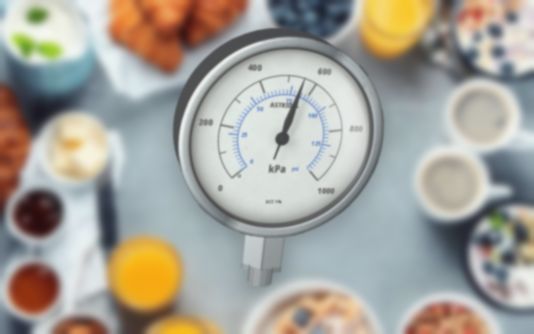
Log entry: 550 kPa
